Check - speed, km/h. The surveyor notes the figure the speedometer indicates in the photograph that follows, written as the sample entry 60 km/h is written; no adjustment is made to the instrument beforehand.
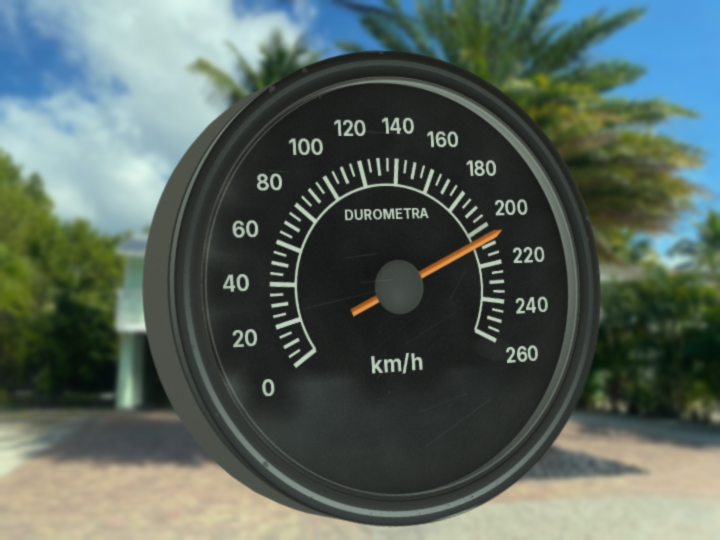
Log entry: 205 km/h
